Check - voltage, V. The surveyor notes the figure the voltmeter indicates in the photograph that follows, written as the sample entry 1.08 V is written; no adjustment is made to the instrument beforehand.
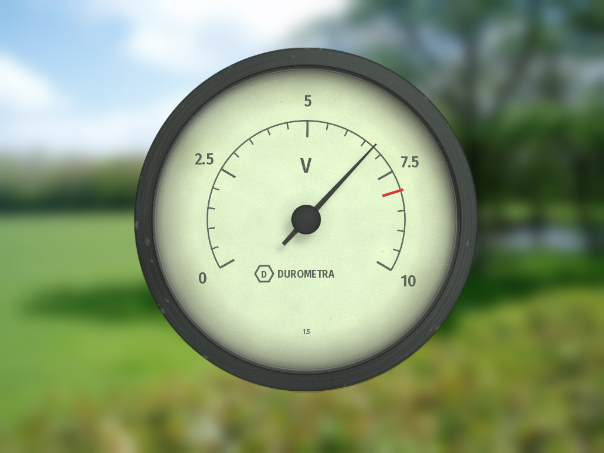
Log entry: 6.75 V
